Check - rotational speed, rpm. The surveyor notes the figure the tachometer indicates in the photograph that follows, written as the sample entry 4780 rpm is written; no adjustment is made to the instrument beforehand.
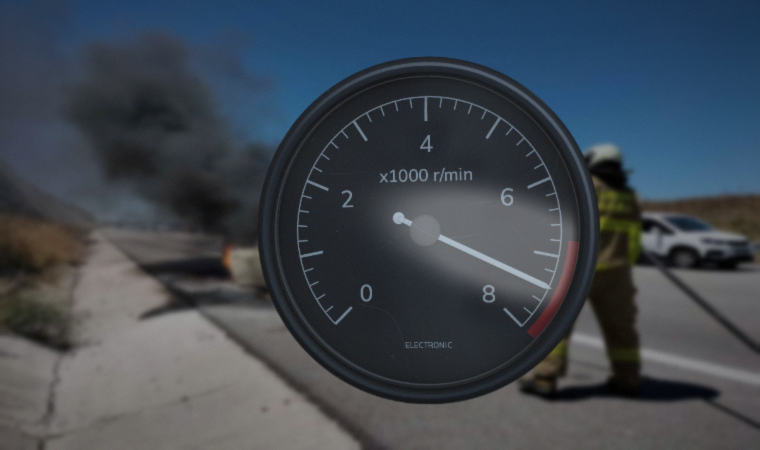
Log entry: 7400 rpm
